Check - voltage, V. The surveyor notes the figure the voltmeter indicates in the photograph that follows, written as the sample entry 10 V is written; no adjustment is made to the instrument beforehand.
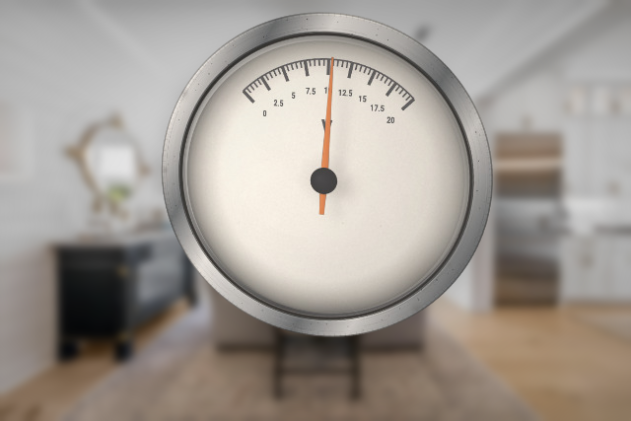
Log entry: 10.5 V
